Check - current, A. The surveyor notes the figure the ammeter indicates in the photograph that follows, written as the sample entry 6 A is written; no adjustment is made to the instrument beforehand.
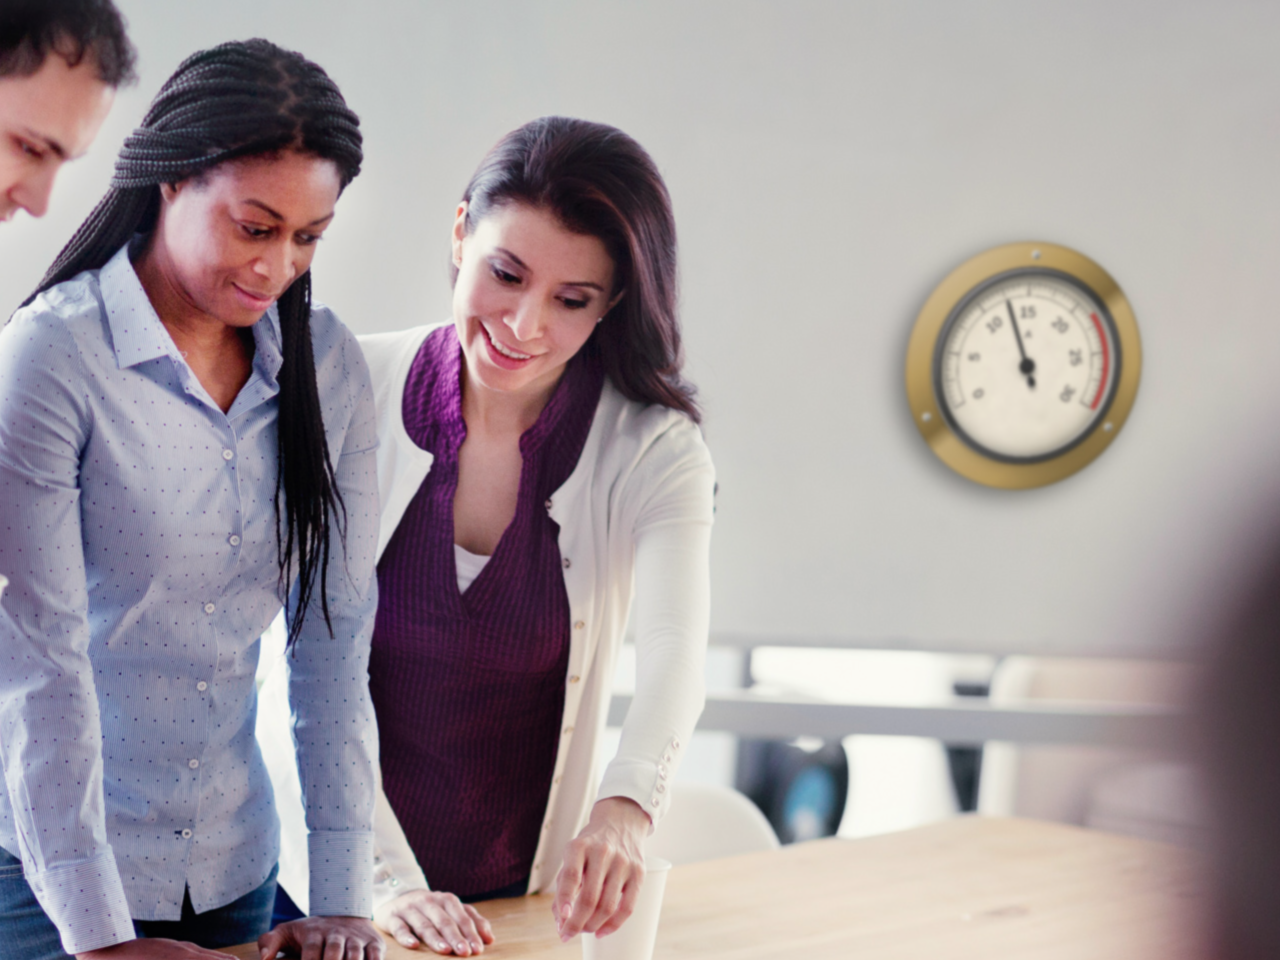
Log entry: 12.5 A
